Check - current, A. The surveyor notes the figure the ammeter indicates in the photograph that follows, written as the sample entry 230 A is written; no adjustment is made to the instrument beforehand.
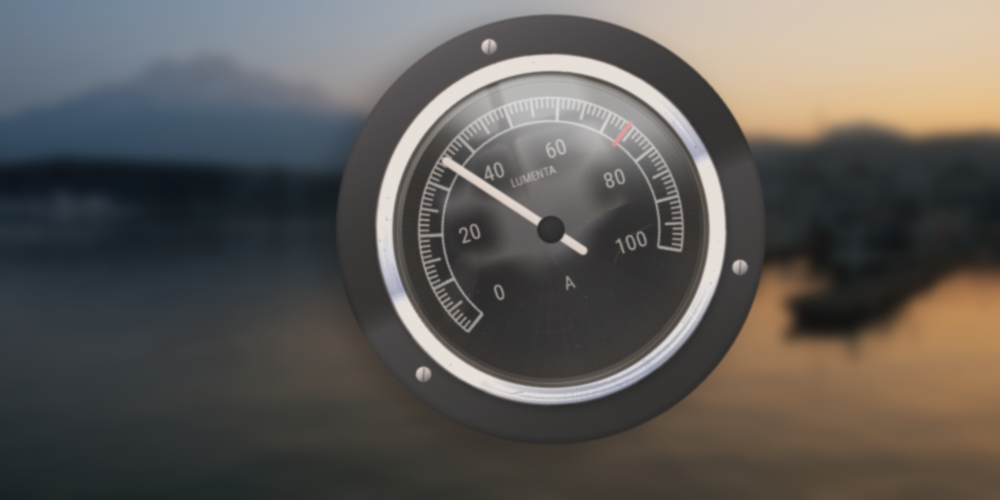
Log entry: 35 A
